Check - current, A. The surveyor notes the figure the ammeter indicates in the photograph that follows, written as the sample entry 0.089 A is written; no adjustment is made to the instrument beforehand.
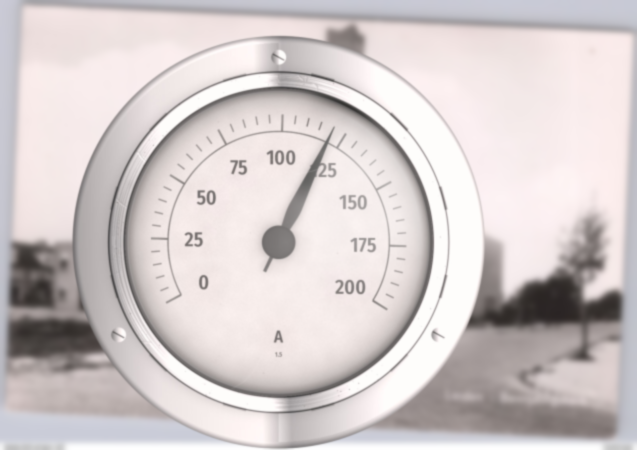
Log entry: 120 A
